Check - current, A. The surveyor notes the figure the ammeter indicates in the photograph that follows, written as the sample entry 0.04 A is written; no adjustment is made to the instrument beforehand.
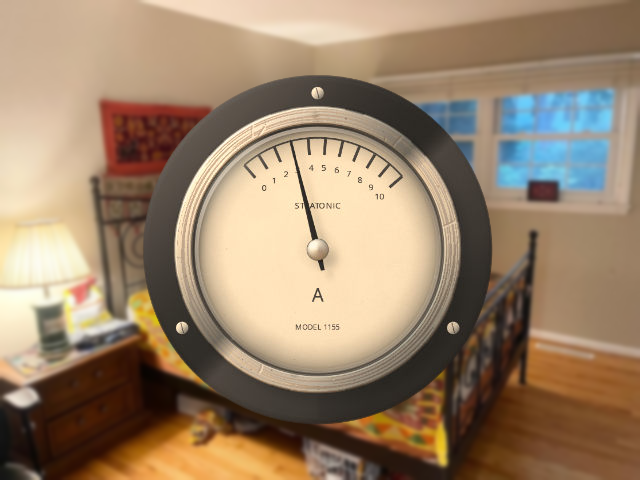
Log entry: 3 A
